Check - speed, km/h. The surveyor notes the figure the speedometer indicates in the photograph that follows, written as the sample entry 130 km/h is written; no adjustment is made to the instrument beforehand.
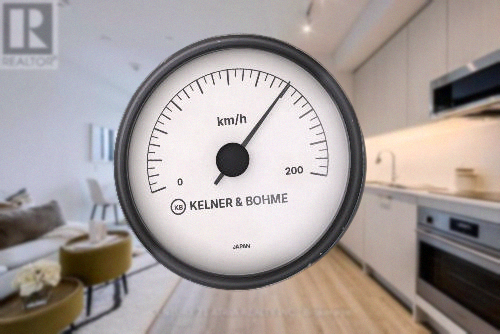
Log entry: 140 km/h
